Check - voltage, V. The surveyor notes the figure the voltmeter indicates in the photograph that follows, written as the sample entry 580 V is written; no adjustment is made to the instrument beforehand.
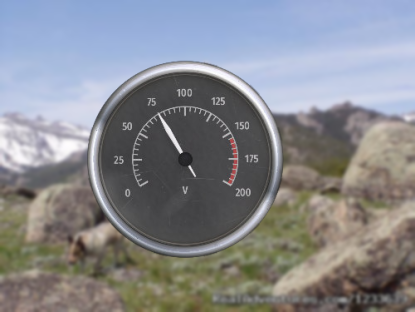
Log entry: 75 V
